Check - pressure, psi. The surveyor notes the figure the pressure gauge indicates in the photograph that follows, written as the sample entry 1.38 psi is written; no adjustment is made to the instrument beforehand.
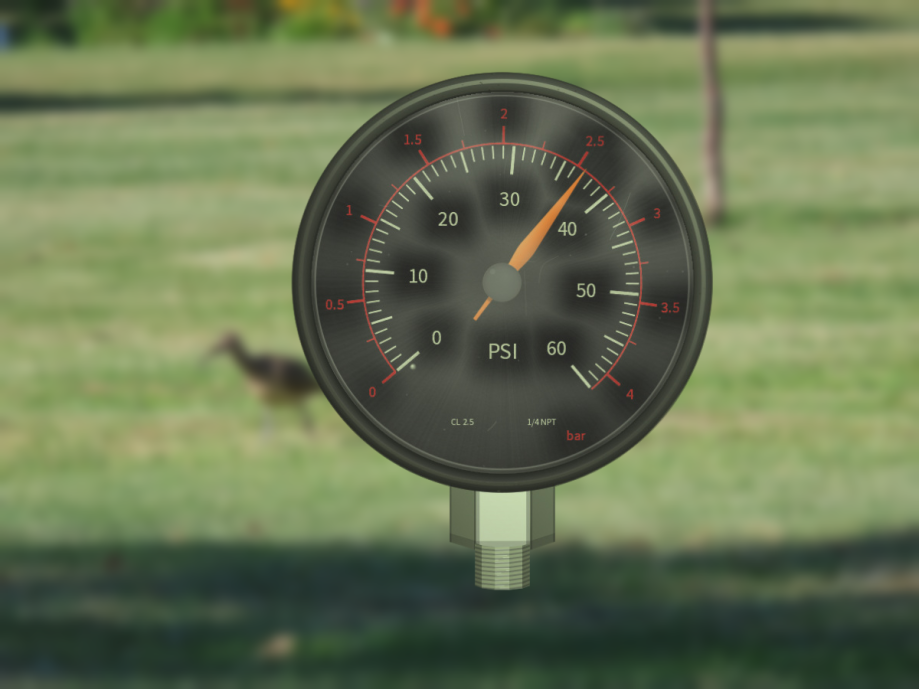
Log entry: 37 psi
